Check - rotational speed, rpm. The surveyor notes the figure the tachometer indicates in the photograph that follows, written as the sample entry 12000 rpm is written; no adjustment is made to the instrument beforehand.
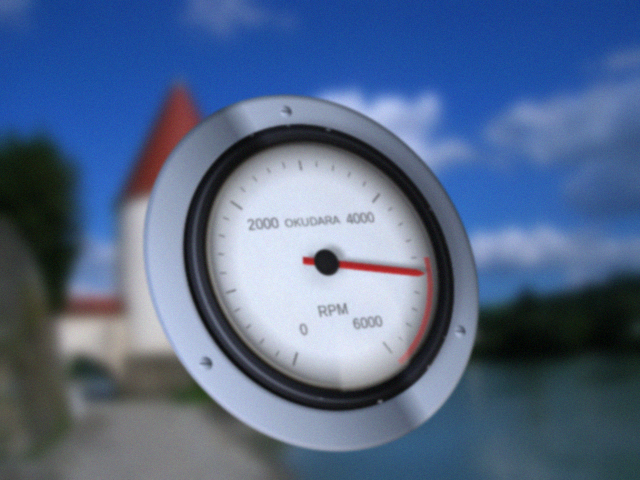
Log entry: 5000 rpm
